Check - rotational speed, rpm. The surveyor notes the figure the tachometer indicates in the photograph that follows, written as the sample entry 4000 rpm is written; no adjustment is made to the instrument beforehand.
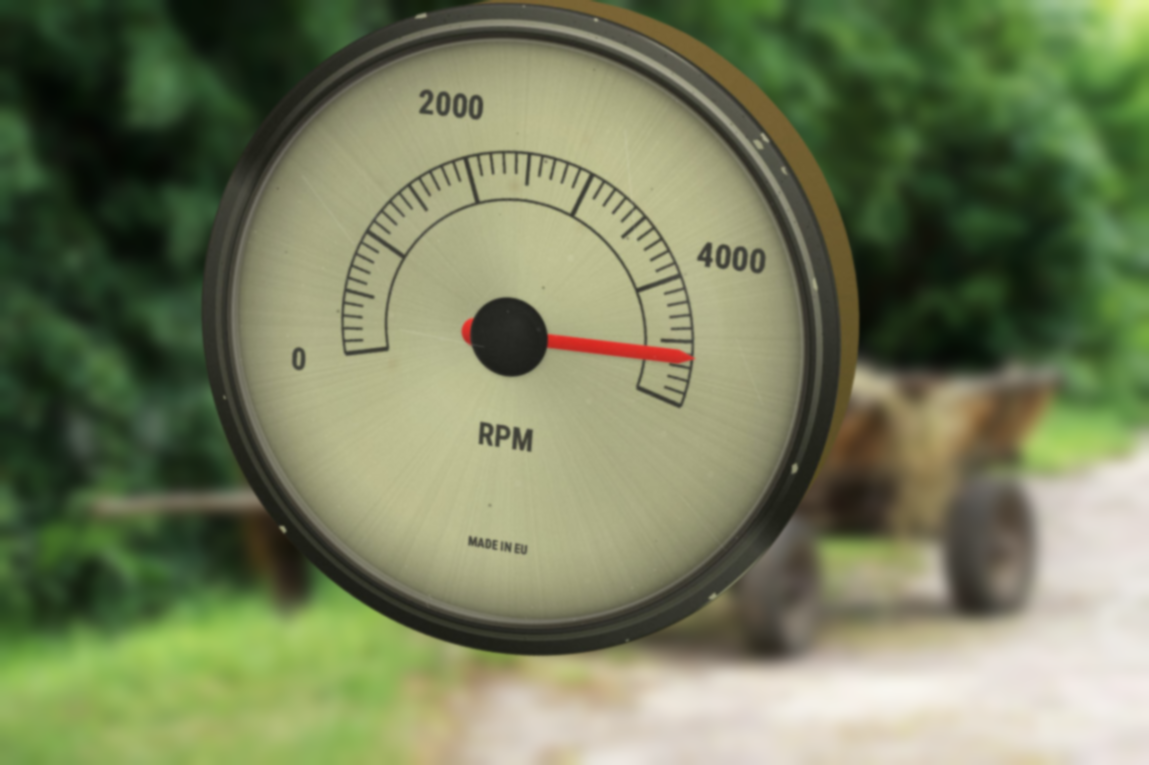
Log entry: 4600 rpm
